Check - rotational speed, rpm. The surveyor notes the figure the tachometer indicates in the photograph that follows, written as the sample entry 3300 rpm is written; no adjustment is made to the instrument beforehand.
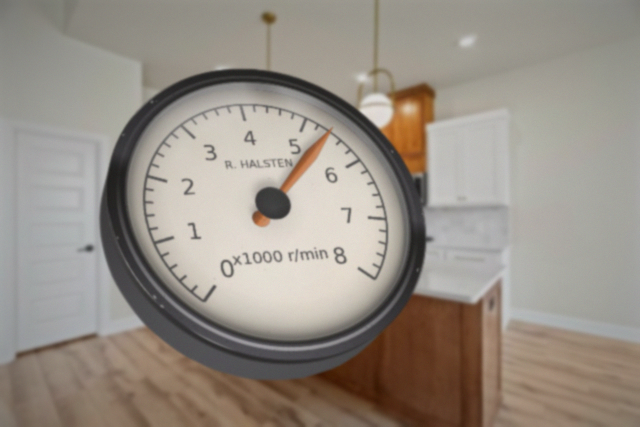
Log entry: 5400 rpm
